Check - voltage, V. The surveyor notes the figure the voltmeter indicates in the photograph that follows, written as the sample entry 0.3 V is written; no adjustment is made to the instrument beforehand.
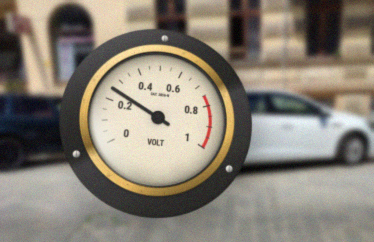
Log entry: 0.25 V
